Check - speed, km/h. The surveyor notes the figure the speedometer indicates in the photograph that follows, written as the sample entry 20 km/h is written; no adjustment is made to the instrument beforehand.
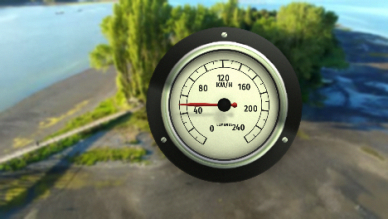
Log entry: 50 km/h
